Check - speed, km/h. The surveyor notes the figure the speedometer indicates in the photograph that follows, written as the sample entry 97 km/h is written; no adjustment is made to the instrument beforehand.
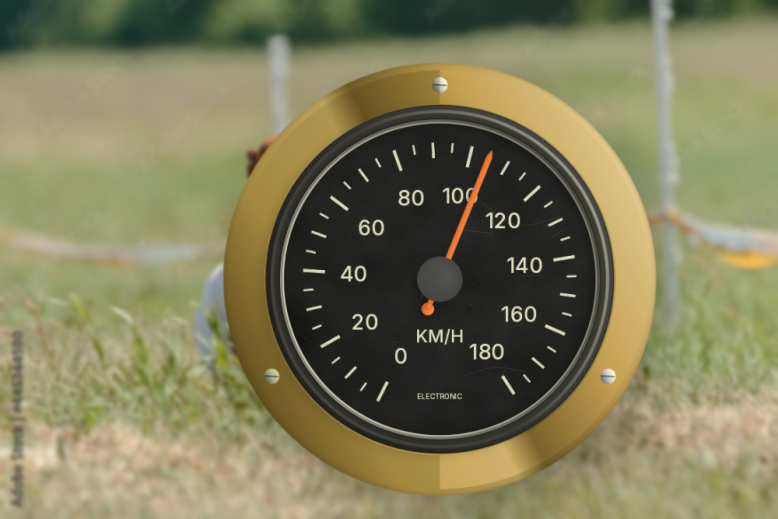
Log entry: 105 km/h
